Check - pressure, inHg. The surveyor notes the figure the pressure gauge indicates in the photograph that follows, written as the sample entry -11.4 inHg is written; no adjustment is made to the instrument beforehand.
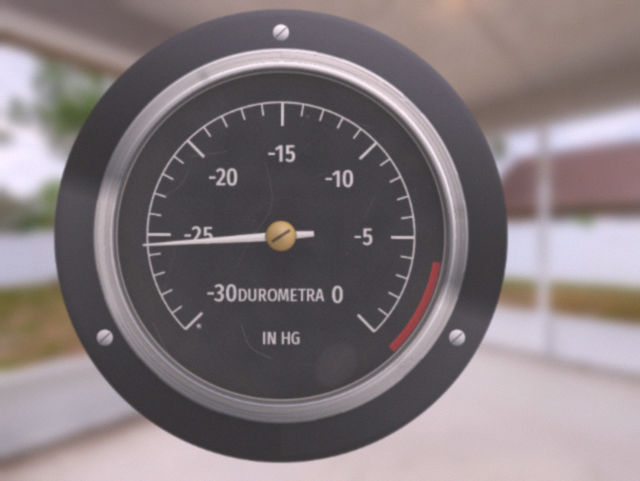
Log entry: -25.5 inHg
